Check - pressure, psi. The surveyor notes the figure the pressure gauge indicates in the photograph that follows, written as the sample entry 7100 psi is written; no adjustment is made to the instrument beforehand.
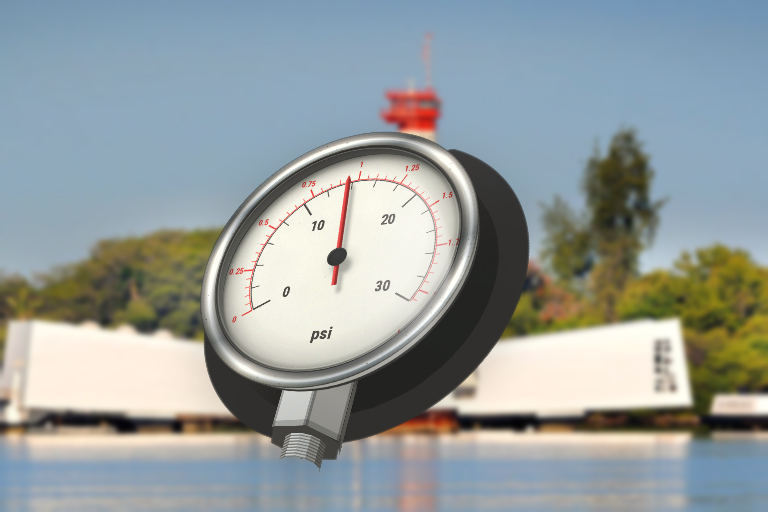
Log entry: 14 psi
